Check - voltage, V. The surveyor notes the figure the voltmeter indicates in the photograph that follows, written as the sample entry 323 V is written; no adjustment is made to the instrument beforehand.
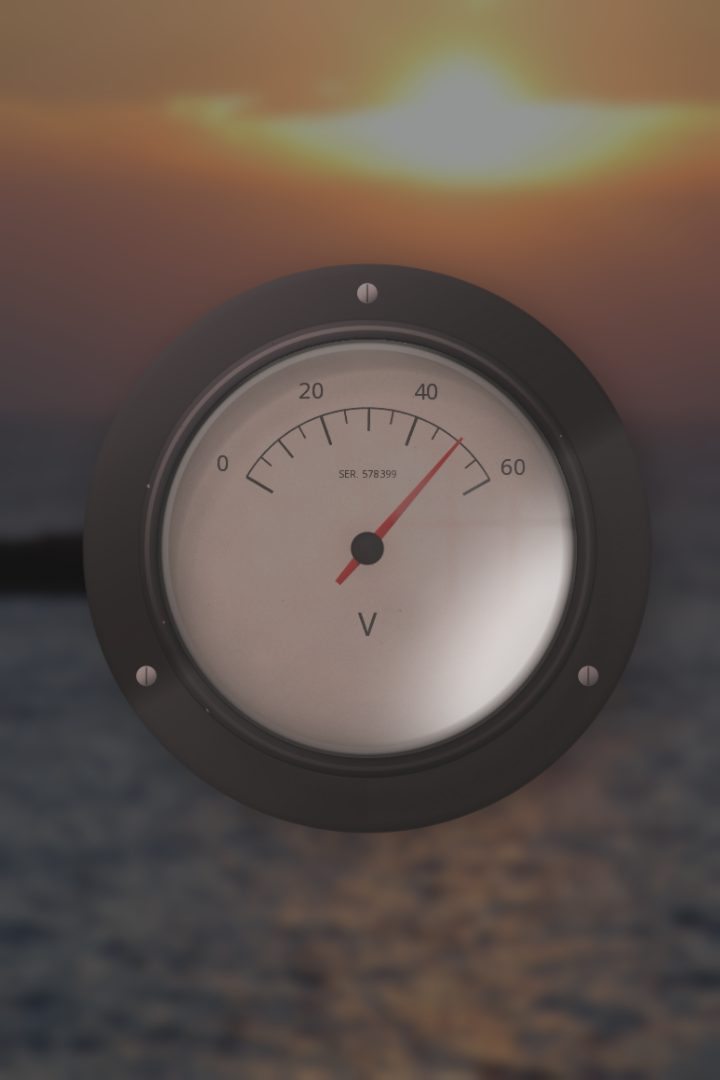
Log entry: 50 V
